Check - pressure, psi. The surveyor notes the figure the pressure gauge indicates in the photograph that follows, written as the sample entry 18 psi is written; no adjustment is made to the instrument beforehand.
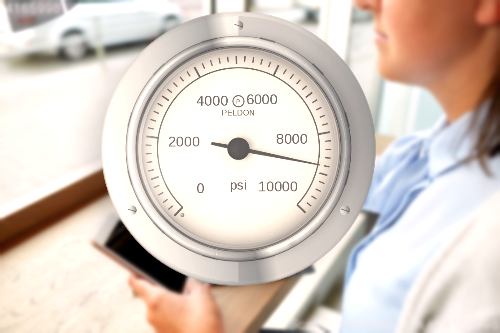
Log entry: 8800 psi
